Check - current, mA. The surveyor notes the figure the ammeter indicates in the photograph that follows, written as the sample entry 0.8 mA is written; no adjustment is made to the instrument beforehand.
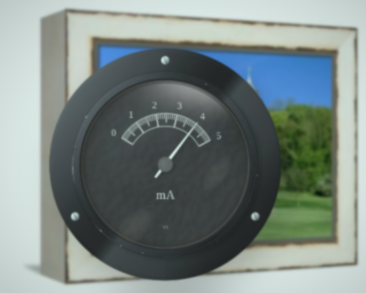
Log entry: 4 mA
